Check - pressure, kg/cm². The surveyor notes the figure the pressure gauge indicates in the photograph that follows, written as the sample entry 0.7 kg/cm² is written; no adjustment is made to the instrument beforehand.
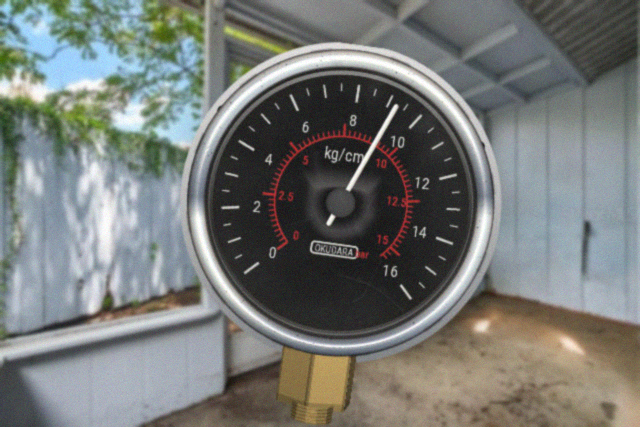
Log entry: 9.25 kg/cm²
